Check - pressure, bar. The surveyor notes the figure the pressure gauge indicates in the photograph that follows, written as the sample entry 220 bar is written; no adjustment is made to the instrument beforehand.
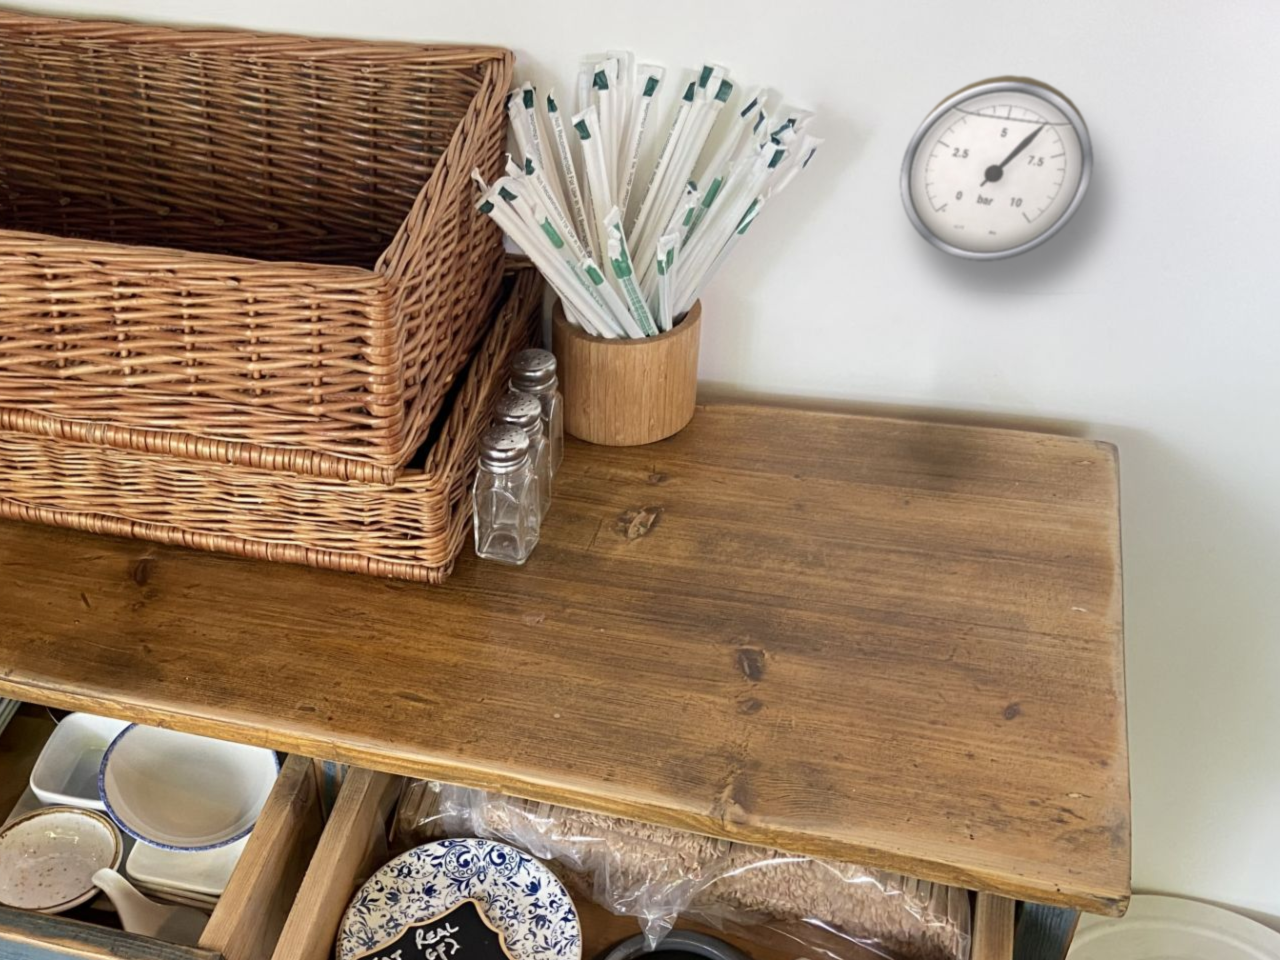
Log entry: 6.25 bar
